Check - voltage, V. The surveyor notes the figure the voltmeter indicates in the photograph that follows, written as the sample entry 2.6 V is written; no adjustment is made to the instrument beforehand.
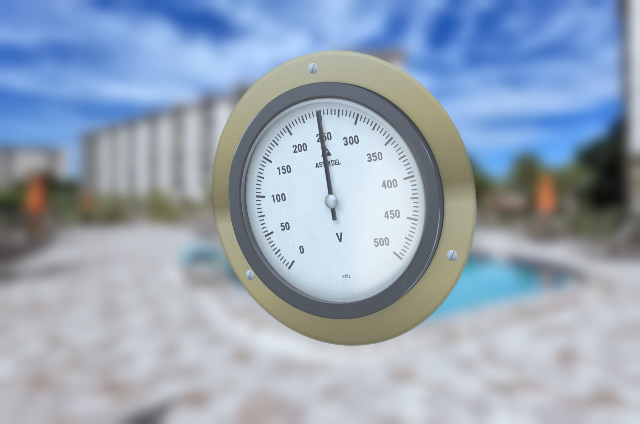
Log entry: 250 V
